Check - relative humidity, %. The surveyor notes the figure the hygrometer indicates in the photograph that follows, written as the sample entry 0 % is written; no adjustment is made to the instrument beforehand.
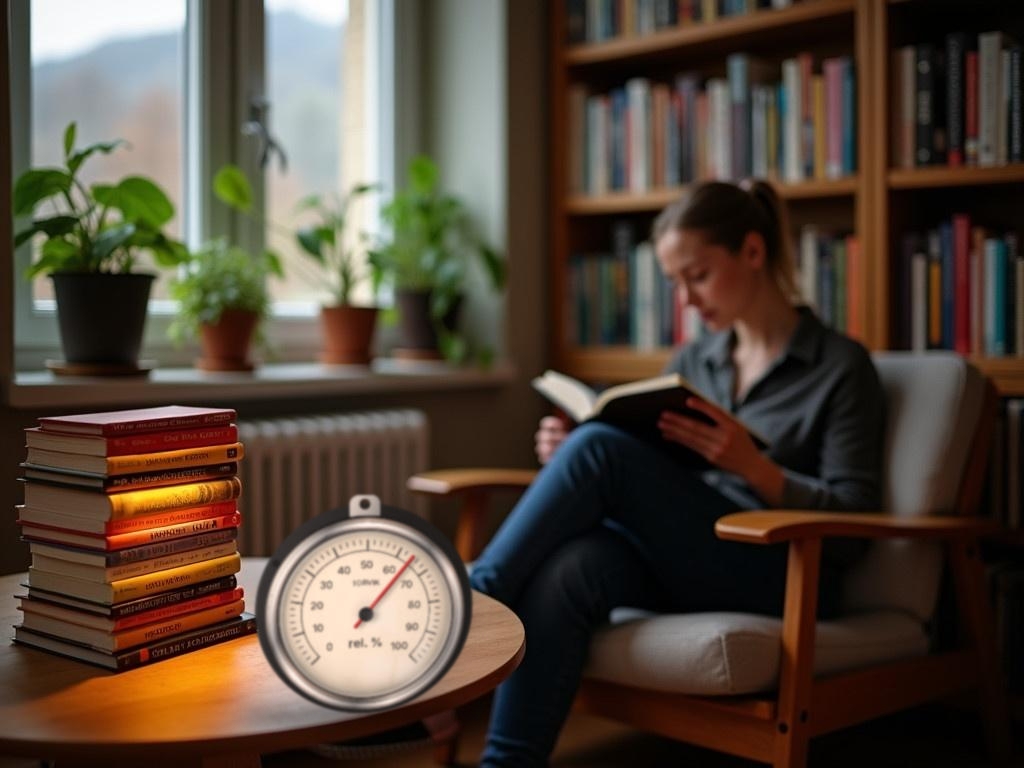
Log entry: 64 %
